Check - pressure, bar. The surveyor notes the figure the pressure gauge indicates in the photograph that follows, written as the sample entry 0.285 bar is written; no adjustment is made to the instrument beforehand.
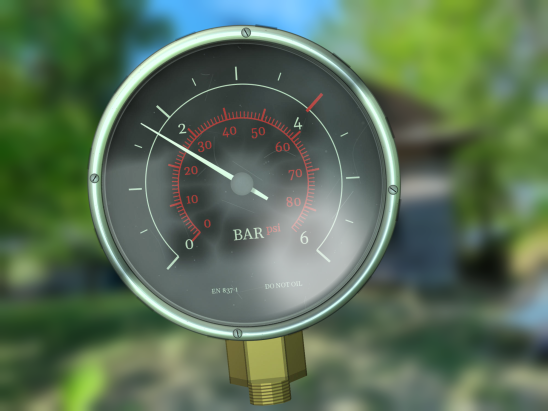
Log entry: 1.75 bar
